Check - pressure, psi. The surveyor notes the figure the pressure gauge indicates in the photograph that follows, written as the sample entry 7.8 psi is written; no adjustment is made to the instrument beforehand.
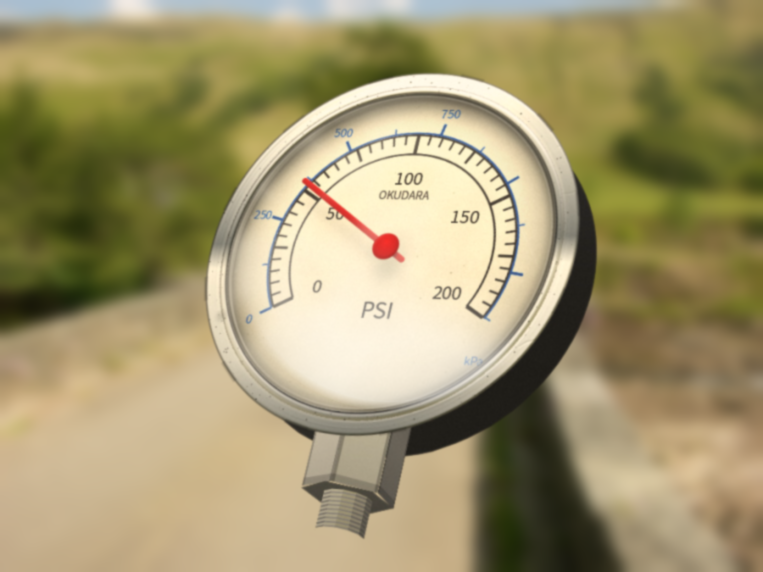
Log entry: 52.5 psi
